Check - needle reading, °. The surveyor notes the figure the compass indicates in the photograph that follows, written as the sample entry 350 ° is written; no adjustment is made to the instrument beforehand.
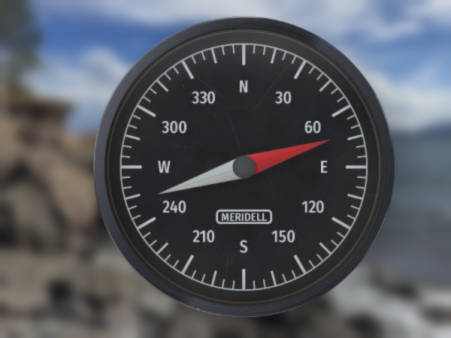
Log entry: 72.5 °
